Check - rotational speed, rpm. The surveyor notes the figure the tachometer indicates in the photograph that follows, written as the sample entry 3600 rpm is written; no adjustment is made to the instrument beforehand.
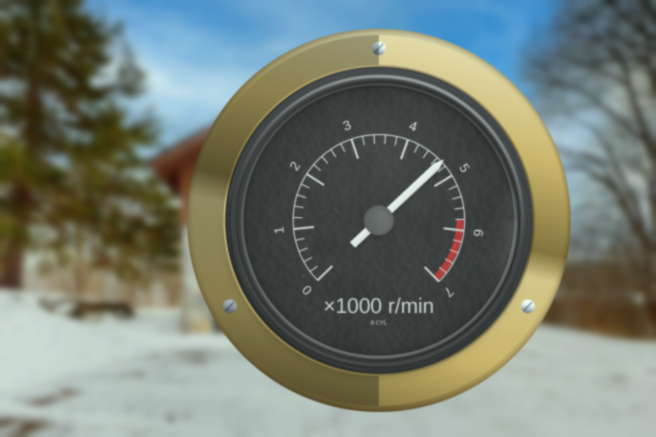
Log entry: 4700 rpm
